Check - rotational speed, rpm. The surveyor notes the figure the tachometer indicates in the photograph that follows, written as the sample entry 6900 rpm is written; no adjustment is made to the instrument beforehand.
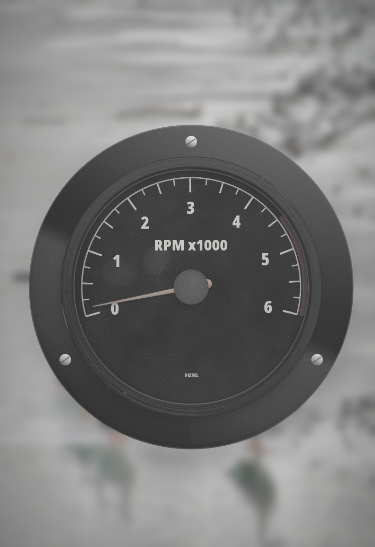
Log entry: 125 rpm
